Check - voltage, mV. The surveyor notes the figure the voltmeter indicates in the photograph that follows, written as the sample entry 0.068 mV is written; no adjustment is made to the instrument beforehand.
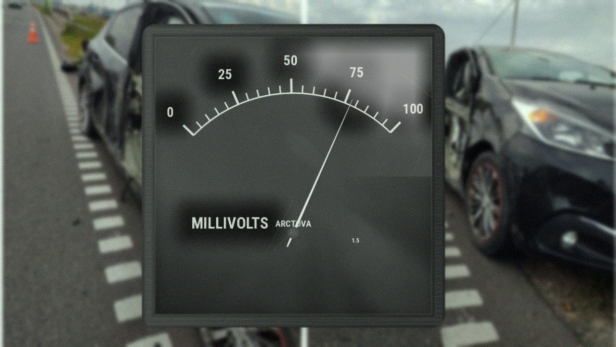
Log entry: 77.5 mV
